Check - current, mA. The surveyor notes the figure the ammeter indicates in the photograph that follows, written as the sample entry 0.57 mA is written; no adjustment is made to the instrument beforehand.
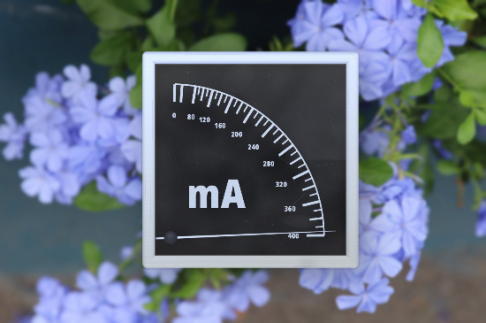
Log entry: 395 mA
